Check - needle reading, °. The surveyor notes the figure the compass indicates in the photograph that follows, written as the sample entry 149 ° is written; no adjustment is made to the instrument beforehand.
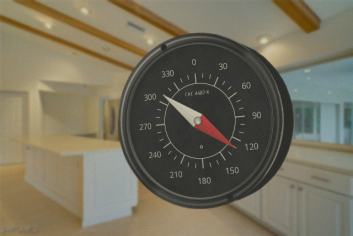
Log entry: 130 °
